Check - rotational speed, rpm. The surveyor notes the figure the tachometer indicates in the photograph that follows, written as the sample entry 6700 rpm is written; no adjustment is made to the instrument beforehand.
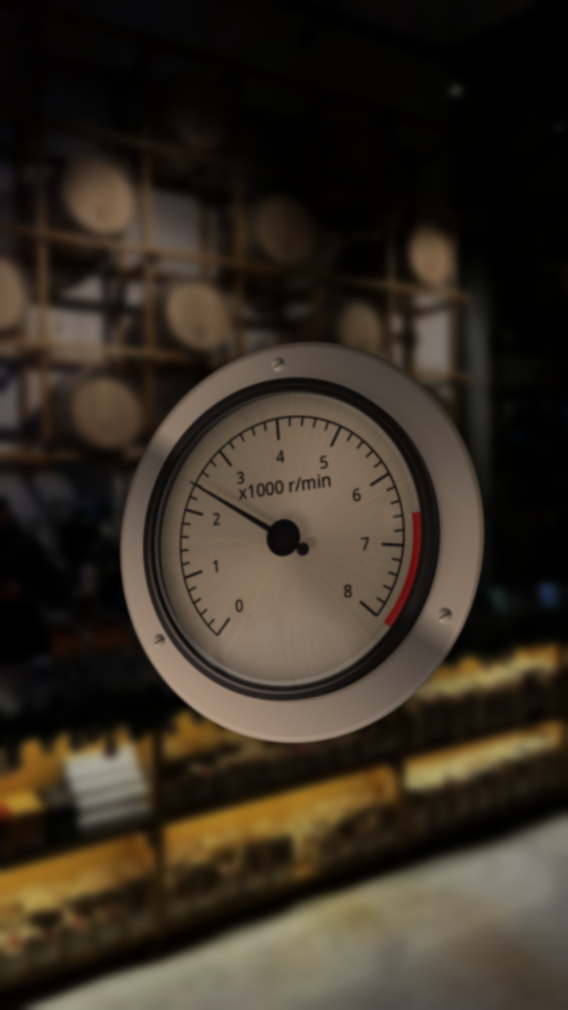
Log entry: 2400 rpm
